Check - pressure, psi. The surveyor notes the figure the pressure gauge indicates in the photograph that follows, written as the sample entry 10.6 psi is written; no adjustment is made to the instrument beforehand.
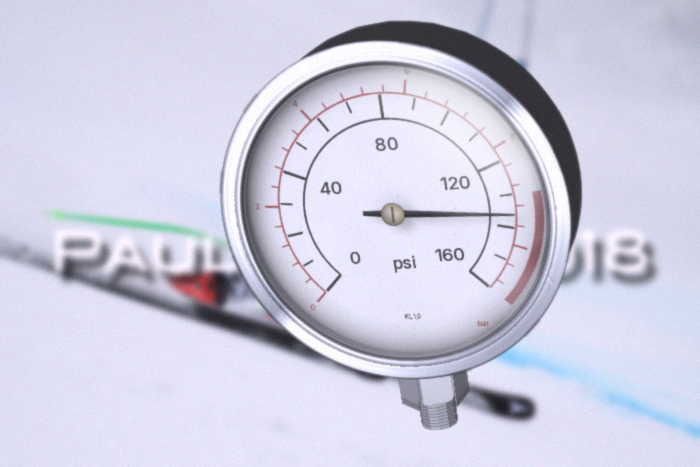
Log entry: 135 psi
